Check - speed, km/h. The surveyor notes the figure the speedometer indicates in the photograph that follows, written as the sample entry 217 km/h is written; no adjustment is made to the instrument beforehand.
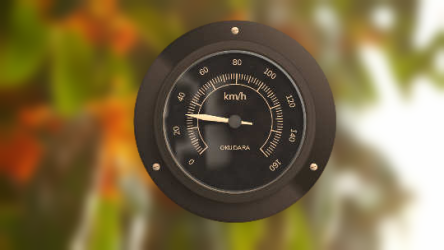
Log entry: 30 km/h
